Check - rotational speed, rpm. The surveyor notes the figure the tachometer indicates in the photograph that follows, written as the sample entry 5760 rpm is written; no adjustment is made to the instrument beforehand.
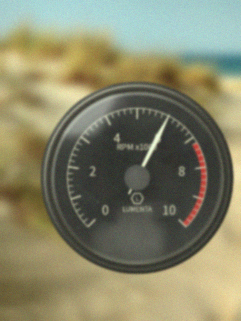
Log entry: 6000 rpm
